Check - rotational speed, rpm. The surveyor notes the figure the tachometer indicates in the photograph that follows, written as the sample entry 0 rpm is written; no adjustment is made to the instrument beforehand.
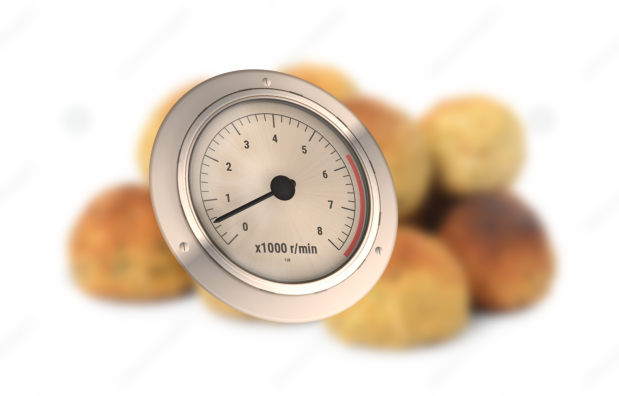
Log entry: 500 rpm
